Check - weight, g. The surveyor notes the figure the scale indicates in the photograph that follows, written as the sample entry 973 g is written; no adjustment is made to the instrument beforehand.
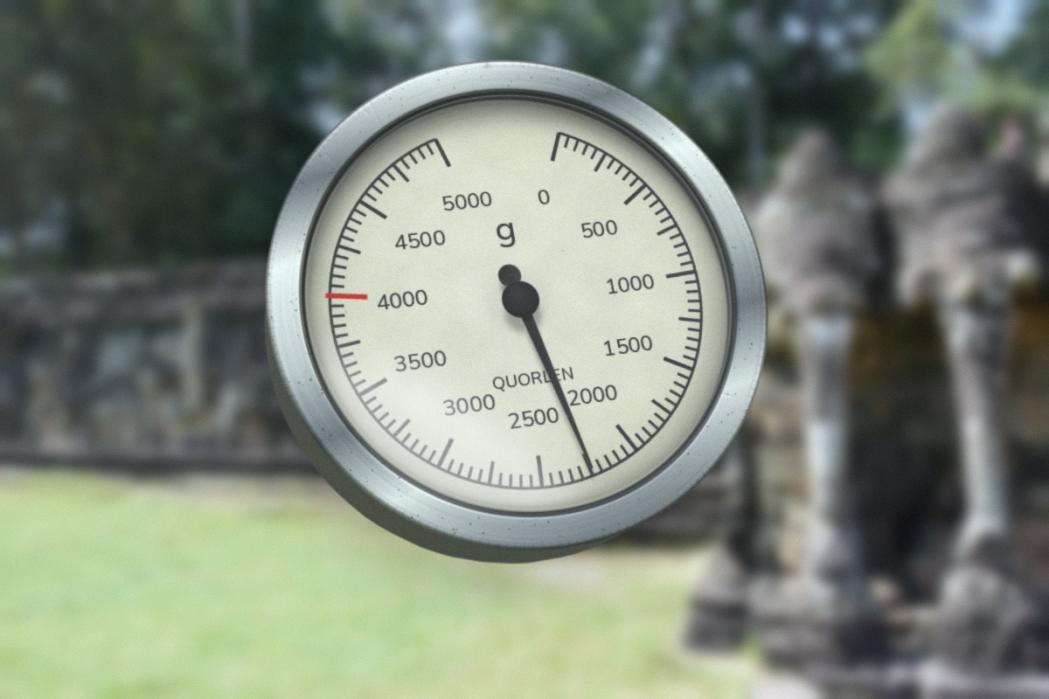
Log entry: 2250 g
